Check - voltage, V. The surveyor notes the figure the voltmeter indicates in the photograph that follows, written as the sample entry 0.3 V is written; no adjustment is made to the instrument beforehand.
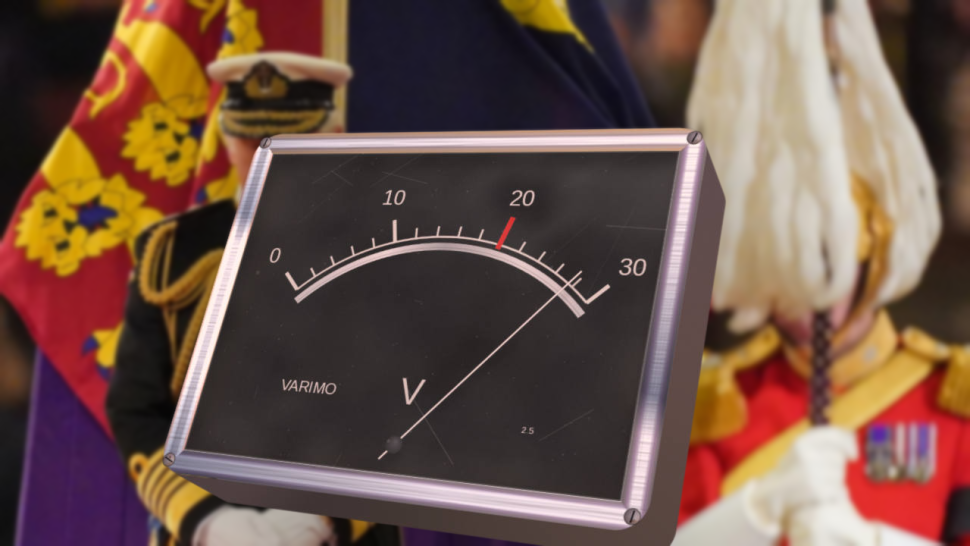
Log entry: 28 V
